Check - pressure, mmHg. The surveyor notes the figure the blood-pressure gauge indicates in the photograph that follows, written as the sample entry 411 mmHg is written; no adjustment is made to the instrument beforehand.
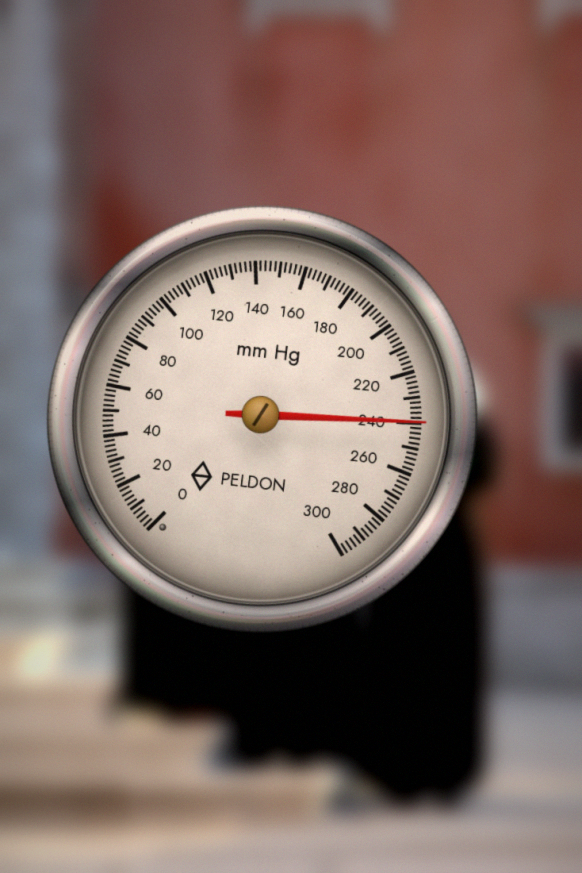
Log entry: 240 mmHg
